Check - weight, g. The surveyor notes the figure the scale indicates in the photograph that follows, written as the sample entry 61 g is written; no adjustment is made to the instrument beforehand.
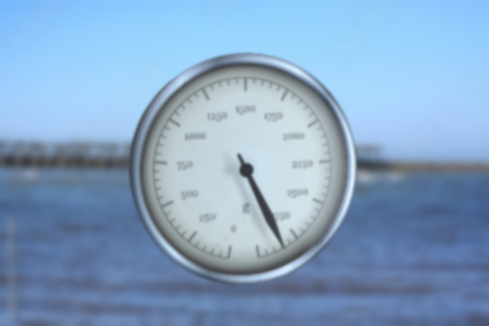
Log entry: 2850 g
